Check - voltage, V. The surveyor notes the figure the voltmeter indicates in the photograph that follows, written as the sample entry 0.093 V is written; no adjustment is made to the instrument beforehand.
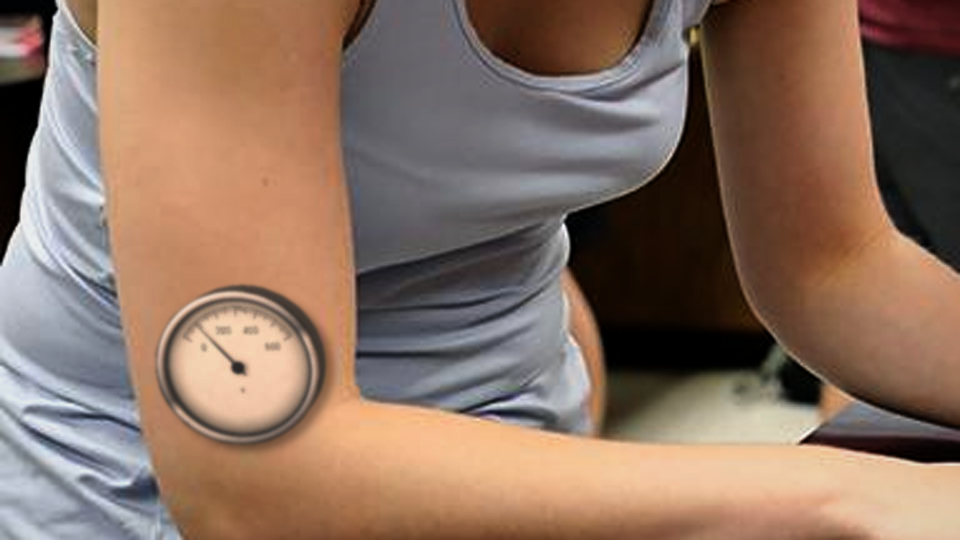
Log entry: 100 V
